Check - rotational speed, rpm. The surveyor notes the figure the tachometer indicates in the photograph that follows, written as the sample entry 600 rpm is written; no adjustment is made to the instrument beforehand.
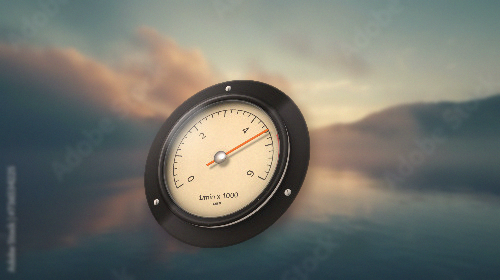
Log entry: 4600 rpm
